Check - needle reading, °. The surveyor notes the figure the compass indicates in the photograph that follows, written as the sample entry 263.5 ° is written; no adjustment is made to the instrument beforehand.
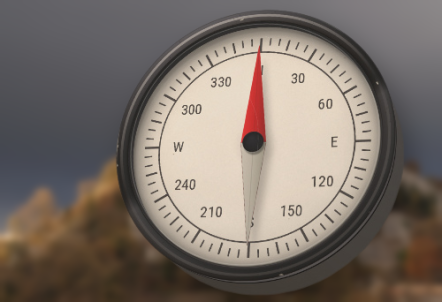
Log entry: 0 °
